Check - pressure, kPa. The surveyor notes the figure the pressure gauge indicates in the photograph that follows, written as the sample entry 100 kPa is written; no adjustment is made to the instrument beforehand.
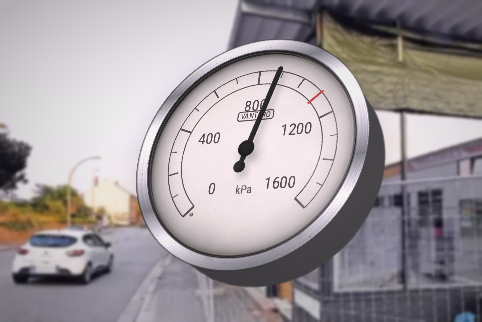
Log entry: 900 kPa
